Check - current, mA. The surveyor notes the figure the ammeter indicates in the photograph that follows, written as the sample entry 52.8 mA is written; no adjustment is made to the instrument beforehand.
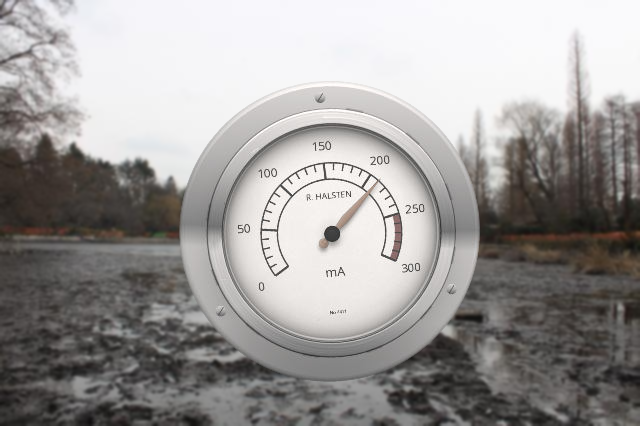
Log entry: 210 mA
